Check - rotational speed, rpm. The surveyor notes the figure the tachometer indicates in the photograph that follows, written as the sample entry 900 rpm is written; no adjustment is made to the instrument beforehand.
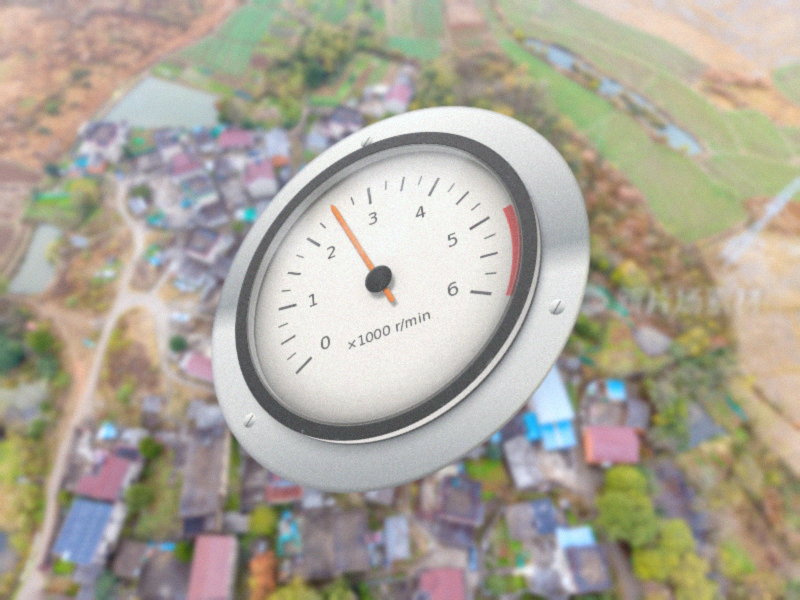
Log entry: 2500 rpm
